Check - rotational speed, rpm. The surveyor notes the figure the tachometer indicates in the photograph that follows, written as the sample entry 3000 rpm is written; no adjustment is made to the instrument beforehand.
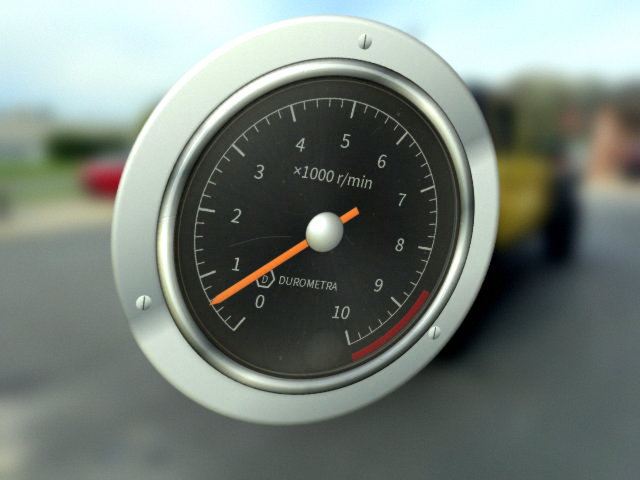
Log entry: 600 rpm
